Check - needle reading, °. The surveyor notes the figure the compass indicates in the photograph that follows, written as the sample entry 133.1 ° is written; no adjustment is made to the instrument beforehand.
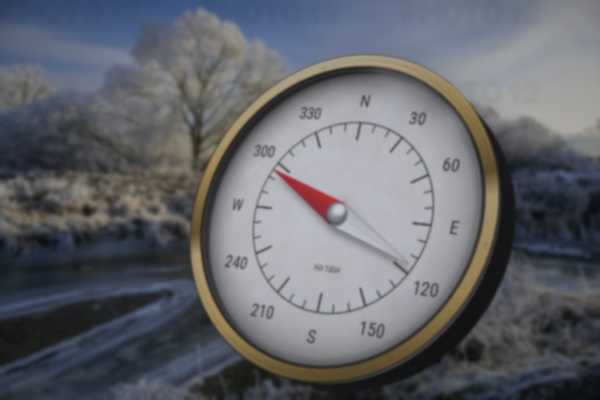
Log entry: 295 °
